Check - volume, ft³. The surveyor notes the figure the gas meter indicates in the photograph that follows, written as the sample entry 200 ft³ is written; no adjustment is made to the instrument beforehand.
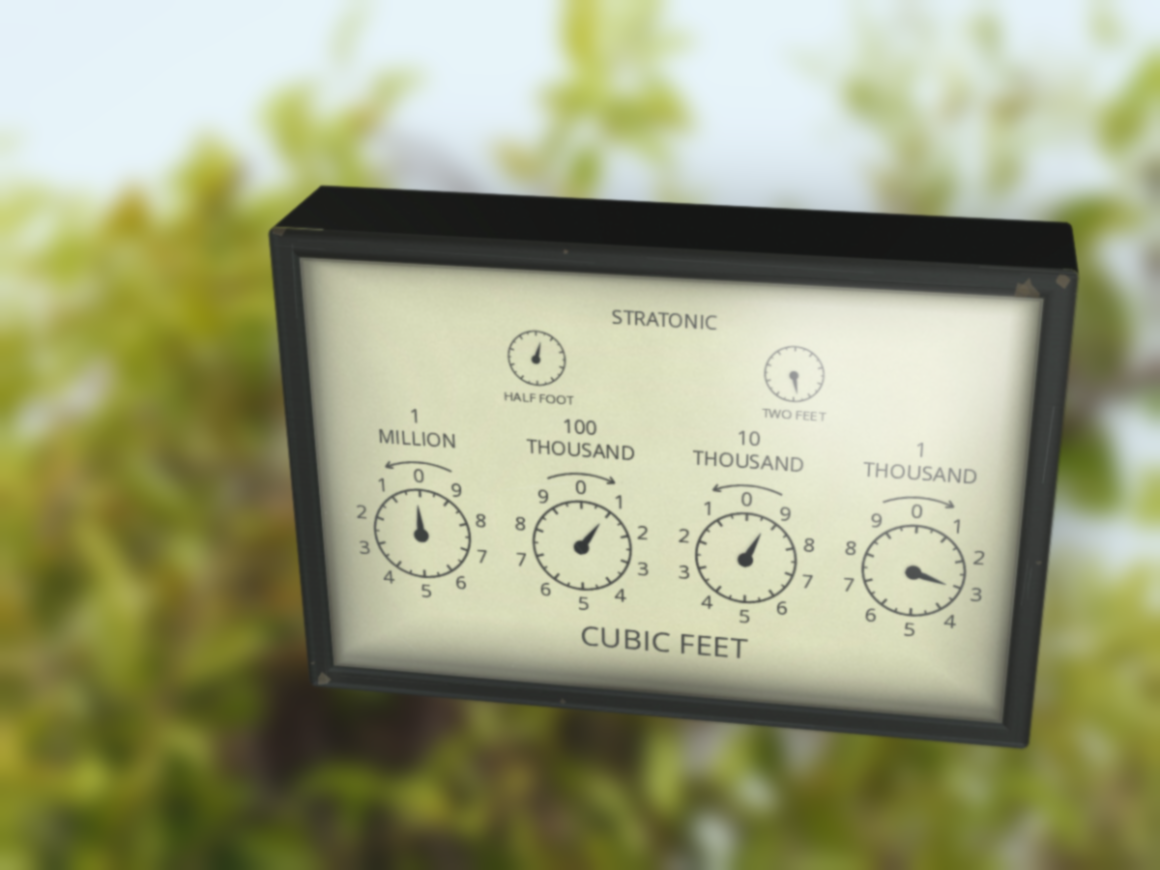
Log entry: 9300 ft³
